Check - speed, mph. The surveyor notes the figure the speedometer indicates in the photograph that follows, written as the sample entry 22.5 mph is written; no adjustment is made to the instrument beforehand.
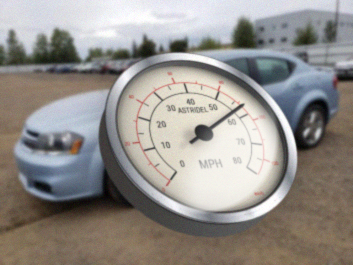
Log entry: 57.5 mph
